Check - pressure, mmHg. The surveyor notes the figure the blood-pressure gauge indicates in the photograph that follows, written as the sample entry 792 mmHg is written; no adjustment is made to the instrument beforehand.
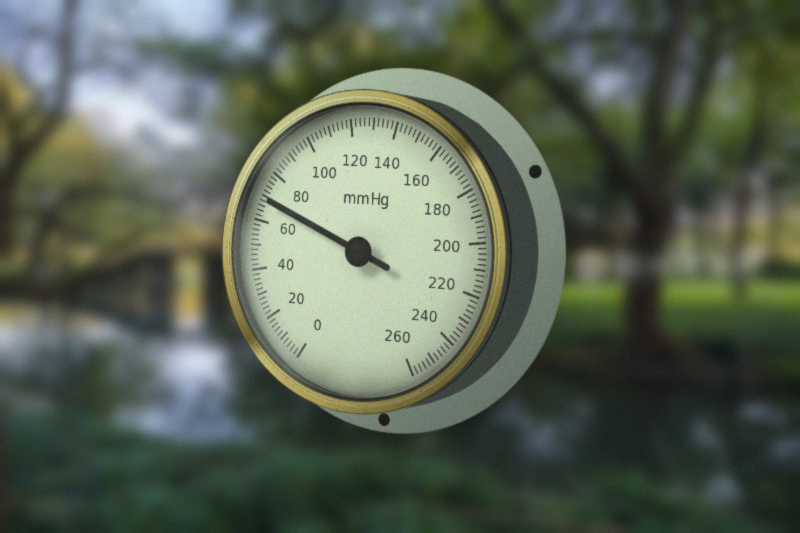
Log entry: 70 mmHg
